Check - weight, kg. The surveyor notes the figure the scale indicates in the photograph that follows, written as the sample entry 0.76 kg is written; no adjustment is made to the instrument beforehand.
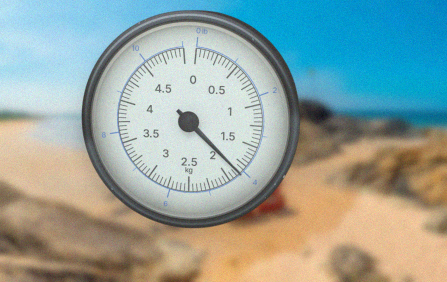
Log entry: 1.85 kg
